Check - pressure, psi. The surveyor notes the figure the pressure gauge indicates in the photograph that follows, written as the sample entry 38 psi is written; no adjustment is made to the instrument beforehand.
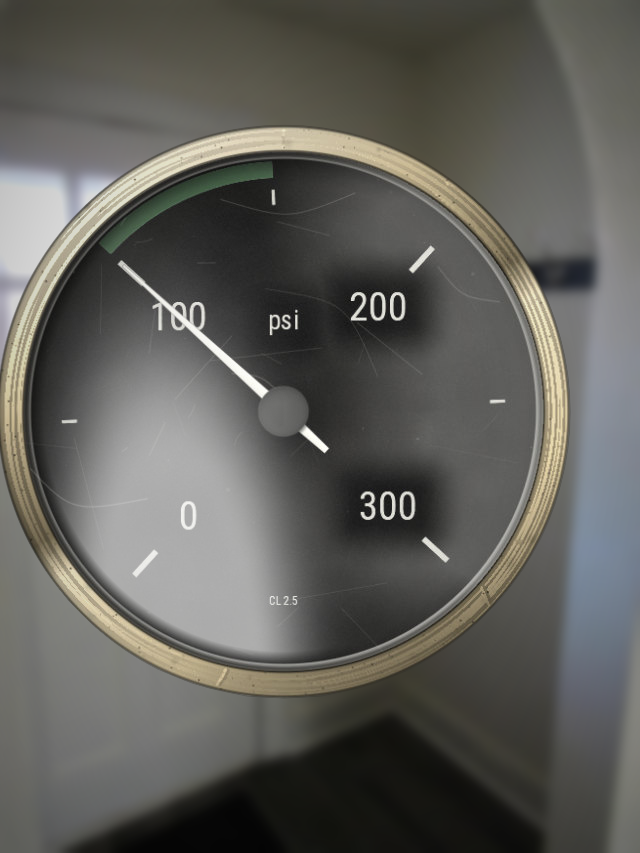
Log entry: 100 psi
